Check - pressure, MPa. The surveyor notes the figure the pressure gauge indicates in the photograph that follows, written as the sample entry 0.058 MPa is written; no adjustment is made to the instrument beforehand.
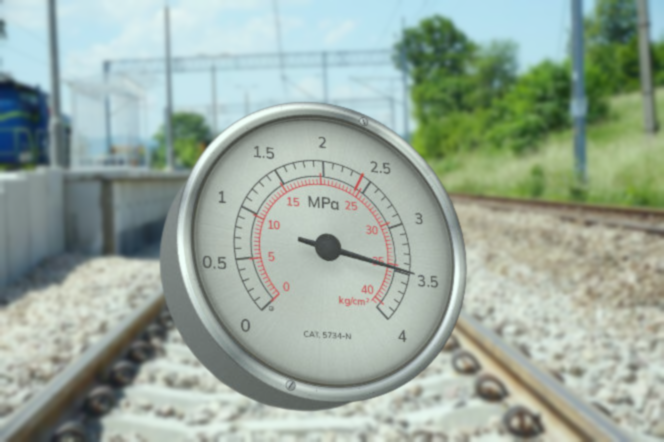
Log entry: 3.5 MPa
